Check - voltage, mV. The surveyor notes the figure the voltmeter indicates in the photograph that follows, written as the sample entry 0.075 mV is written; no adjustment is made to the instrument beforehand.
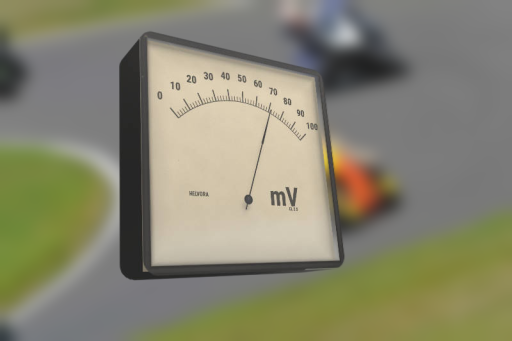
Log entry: 70 mV
